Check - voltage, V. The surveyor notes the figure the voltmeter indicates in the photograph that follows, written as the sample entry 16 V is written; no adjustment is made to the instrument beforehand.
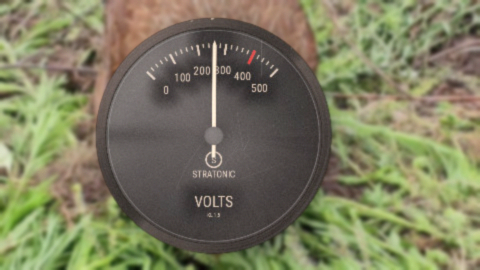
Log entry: 260 V
